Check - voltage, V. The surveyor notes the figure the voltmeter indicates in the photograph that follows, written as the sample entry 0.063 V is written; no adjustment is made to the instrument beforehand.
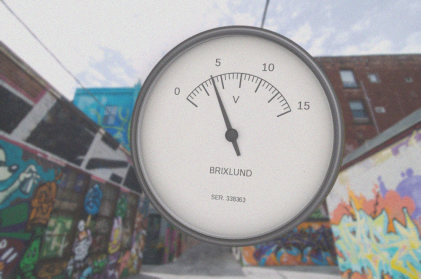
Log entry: 4 V
